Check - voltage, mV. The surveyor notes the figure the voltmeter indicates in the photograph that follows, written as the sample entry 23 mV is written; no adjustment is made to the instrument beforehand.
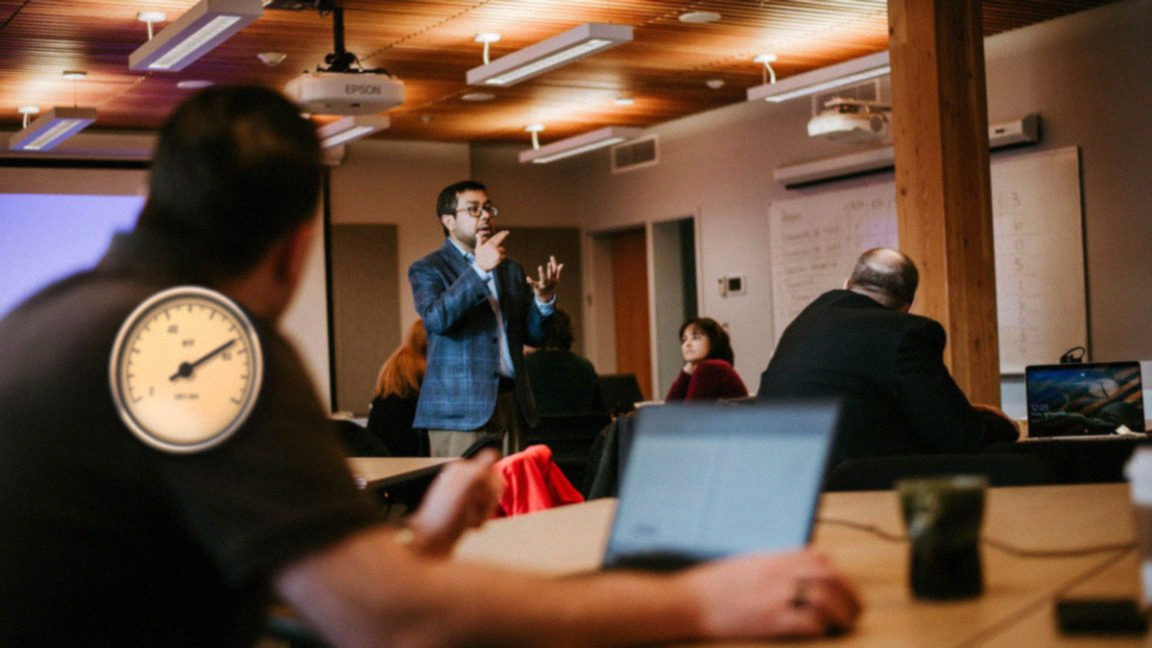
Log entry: 75 mV
